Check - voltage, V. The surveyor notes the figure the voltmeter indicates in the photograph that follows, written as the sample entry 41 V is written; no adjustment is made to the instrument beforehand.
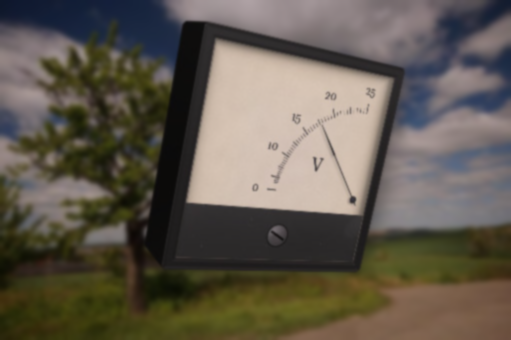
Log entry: 17.5 V
